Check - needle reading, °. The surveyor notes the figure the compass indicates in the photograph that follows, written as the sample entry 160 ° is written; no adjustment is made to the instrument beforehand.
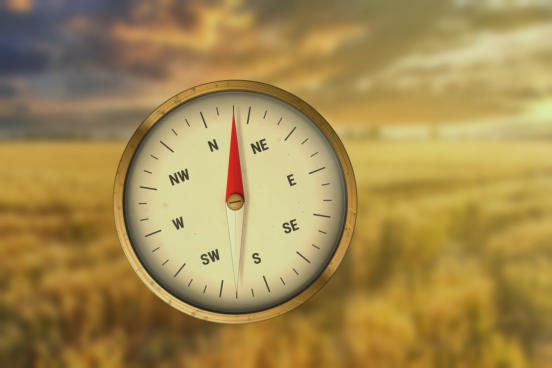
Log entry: 20 °
